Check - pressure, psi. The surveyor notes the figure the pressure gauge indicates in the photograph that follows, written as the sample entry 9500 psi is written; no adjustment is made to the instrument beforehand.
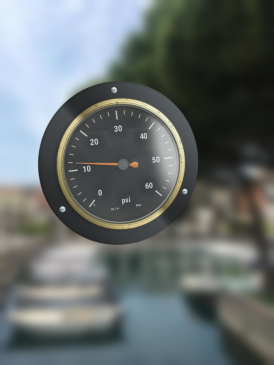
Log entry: 12 psi
